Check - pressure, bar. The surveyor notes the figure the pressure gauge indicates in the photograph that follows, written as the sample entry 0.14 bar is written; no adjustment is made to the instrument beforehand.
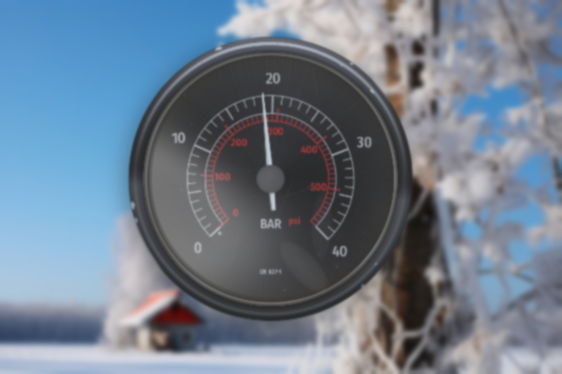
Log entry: 19 bar
